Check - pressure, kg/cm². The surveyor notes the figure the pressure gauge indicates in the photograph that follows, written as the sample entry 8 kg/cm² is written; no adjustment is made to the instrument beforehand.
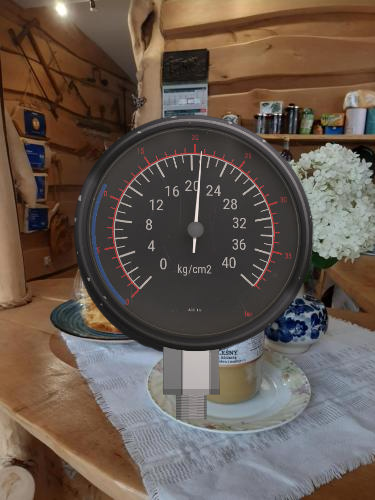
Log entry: 21 kg/cm²
